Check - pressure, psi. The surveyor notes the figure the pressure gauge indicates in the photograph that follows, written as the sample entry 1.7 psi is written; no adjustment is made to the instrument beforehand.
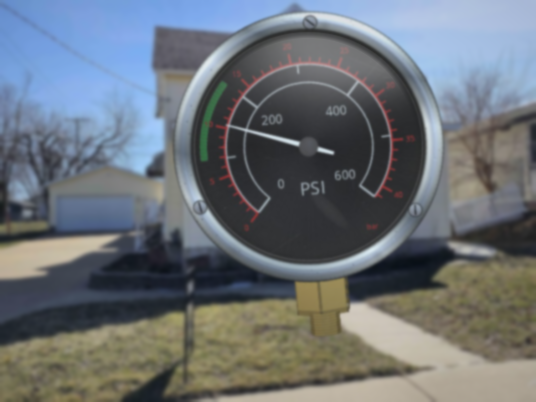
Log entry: 150 psi
